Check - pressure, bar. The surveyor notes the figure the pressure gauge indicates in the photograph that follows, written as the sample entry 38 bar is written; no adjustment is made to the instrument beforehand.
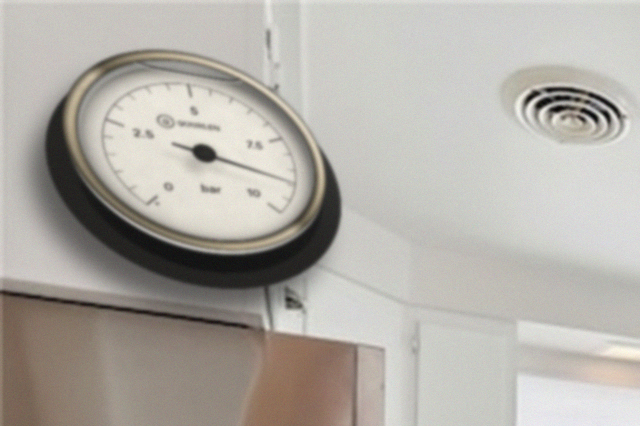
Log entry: 9 bar
